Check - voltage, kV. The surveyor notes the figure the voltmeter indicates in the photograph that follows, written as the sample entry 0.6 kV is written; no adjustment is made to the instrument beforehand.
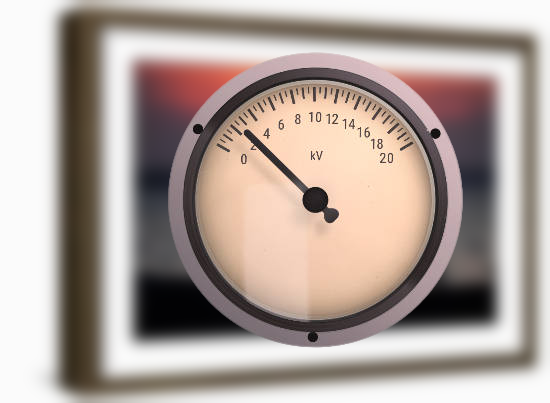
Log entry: 2.5 kV
